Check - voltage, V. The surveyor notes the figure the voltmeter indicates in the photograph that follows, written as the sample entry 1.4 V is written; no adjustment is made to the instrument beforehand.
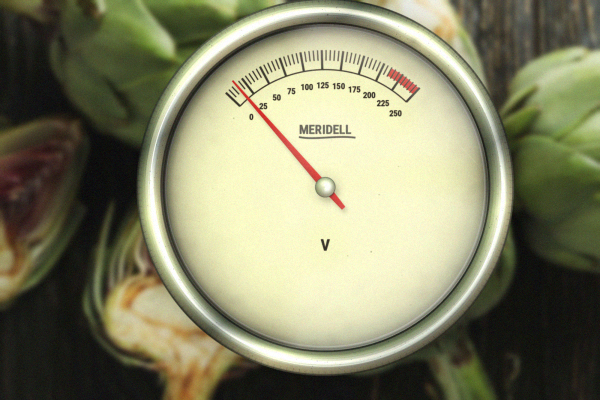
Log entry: 15 V
